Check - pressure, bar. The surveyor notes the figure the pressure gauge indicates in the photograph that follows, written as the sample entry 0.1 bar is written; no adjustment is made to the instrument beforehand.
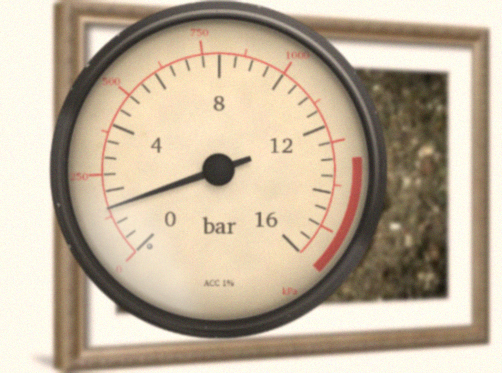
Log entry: 1.5 bar
